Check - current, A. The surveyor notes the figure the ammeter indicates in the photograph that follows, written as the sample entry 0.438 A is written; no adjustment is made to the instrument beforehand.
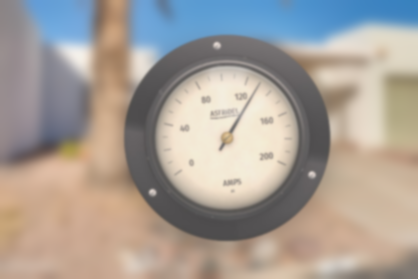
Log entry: 130 A
